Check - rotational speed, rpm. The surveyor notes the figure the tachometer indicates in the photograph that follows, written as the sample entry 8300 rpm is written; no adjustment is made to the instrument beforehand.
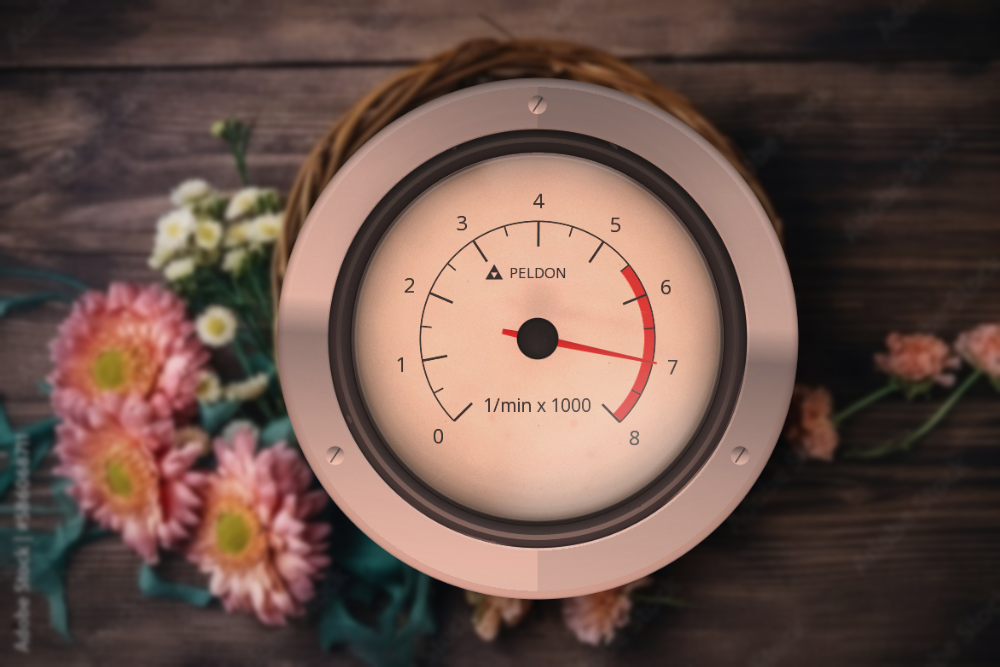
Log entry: 7000 rpm
